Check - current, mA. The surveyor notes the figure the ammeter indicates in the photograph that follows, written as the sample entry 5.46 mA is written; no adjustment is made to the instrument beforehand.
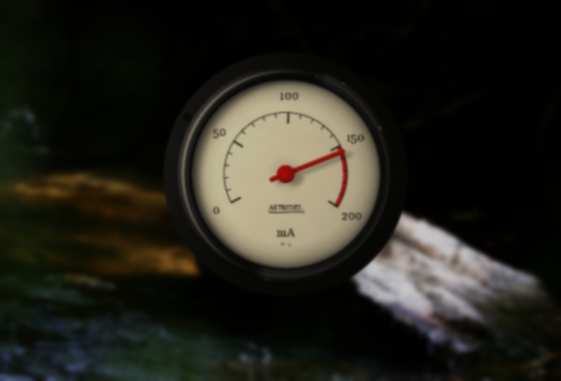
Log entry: 155 mA
